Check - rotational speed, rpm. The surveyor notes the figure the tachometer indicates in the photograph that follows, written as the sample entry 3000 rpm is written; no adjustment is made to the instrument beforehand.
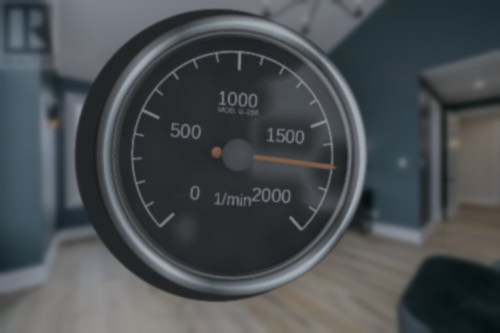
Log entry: 1700 rpm
